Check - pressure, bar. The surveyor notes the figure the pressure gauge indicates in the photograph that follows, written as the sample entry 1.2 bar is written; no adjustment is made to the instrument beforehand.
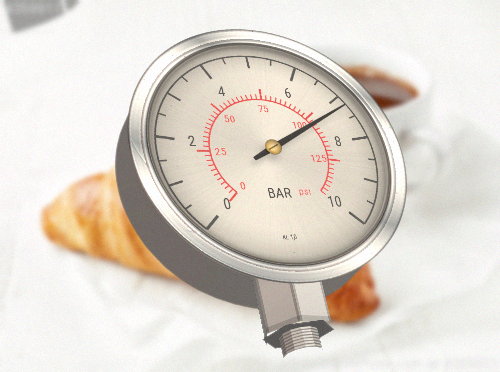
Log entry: 7.25 bar
